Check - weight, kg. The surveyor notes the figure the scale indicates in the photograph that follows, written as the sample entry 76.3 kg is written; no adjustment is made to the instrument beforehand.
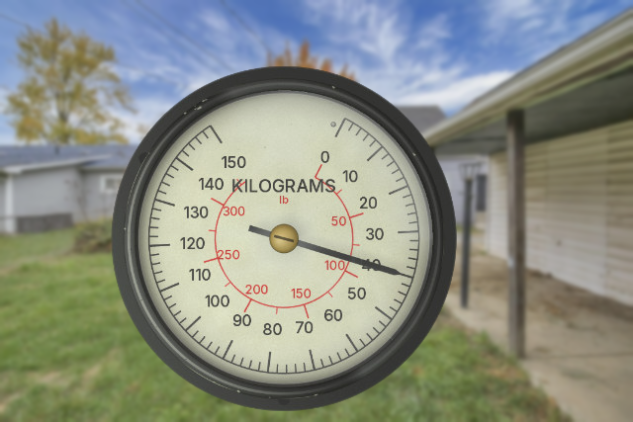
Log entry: 40 kg
